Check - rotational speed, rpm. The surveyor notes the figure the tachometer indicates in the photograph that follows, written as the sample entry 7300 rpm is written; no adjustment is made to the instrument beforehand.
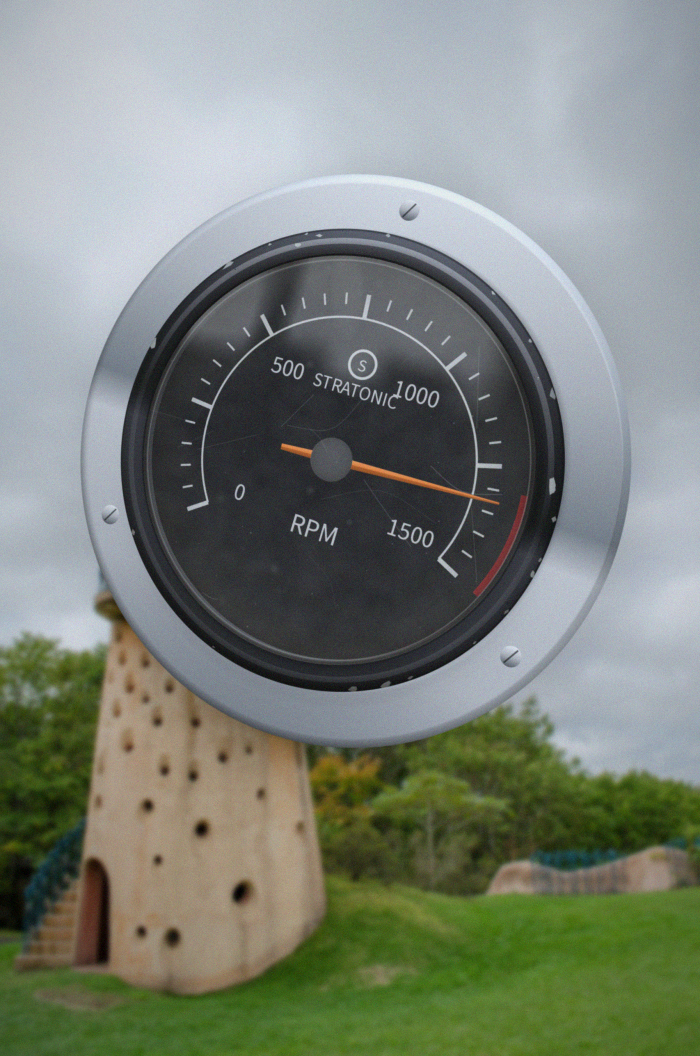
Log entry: 1325 rpm
